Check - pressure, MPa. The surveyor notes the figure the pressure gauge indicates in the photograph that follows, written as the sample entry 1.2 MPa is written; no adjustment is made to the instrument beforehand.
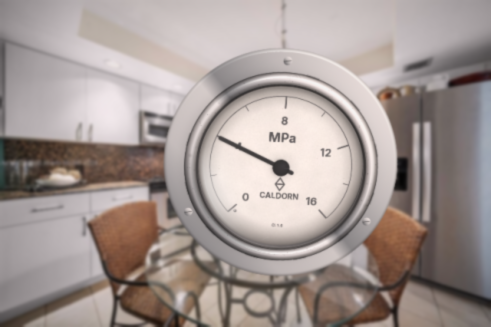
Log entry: 4 MPa
